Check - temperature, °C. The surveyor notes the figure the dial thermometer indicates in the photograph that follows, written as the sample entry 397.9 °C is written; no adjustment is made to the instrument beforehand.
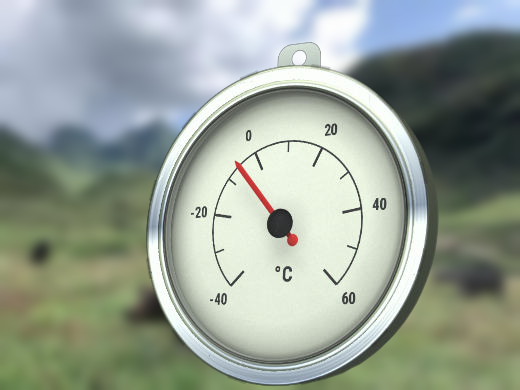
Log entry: -5 °C
